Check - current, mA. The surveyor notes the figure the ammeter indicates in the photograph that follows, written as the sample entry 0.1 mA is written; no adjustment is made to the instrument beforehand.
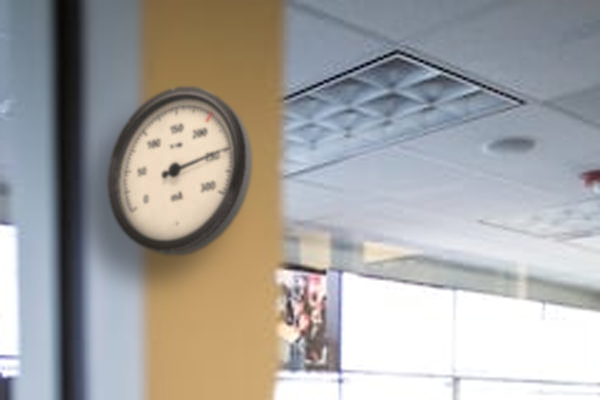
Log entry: 250 mA
